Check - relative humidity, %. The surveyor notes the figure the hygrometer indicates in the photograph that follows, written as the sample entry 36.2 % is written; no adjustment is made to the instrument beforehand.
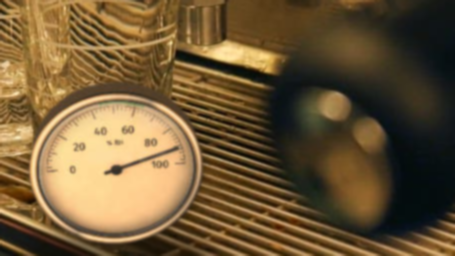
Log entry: 90 %
